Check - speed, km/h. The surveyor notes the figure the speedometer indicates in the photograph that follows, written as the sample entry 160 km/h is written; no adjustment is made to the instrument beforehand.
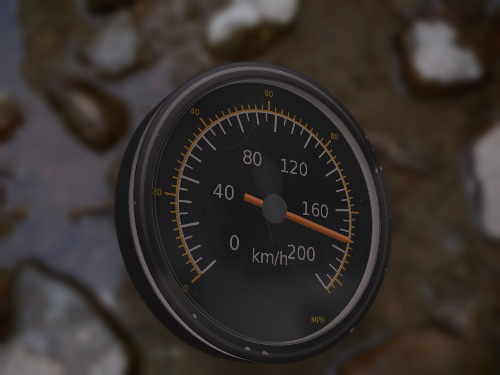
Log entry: 175 km/h
